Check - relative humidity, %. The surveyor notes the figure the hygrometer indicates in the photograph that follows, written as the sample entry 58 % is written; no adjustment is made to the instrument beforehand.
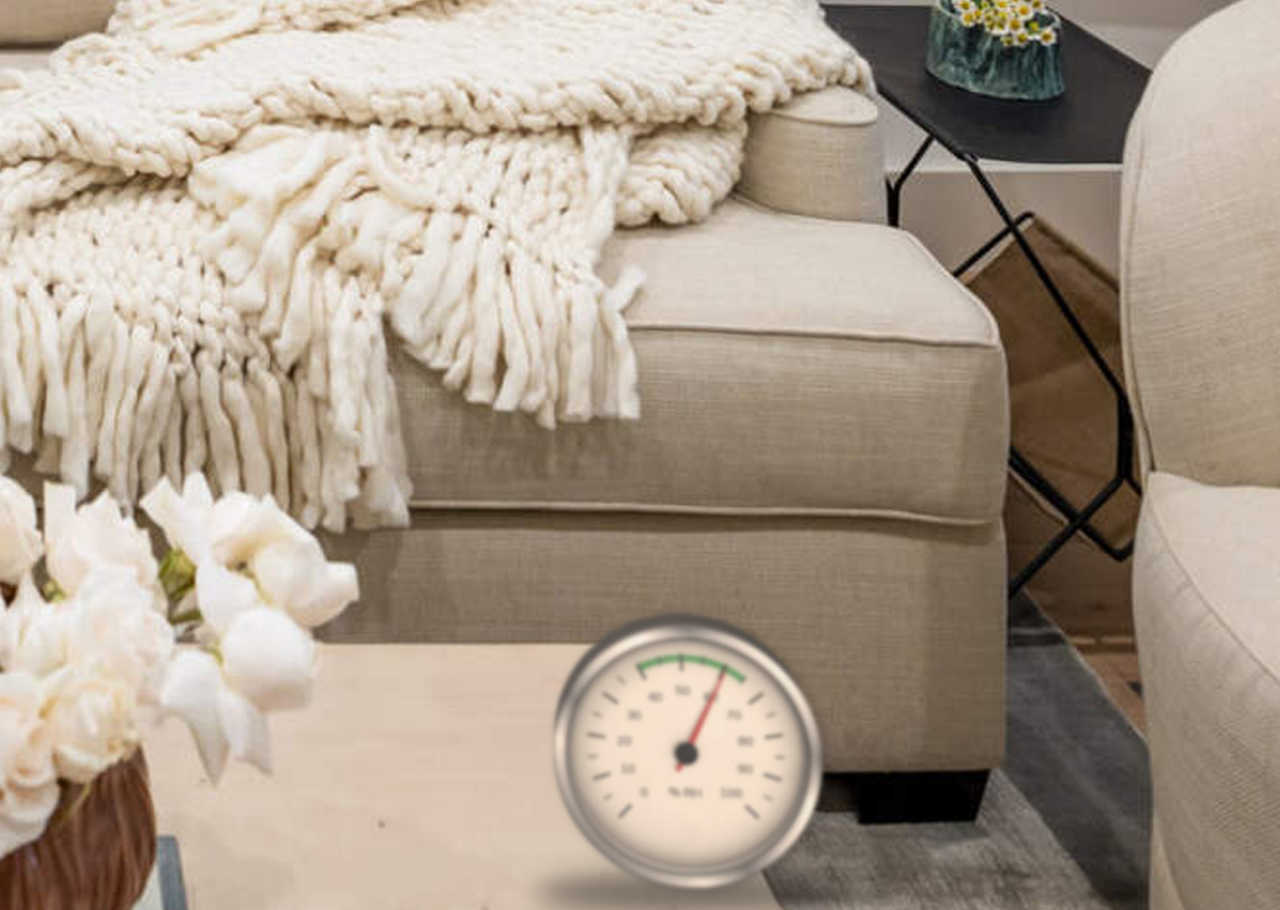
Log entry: 60 %
